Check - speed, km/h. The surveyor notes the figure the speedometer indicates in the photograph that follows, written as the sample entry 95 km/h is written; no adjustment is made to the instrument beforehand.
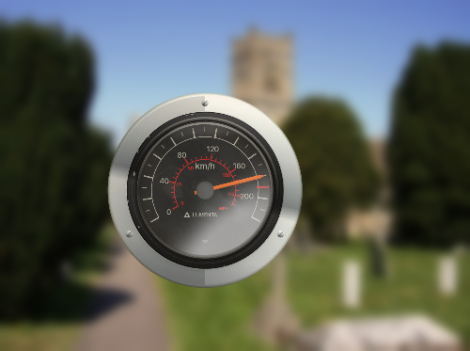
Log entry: 180 km/h
